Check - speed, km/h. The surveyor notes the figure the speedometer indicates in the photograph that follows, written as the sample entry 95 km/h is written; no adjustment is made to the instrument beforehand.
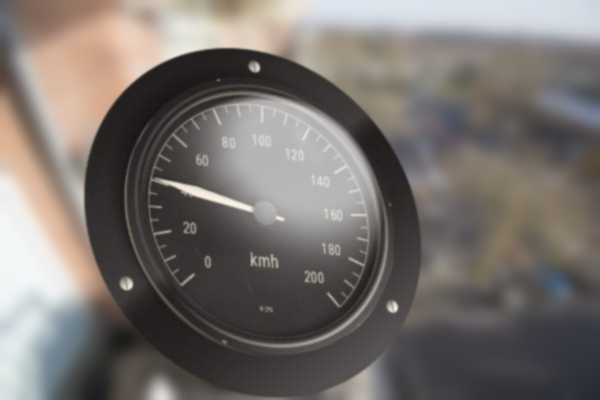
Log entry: 40 km/h
